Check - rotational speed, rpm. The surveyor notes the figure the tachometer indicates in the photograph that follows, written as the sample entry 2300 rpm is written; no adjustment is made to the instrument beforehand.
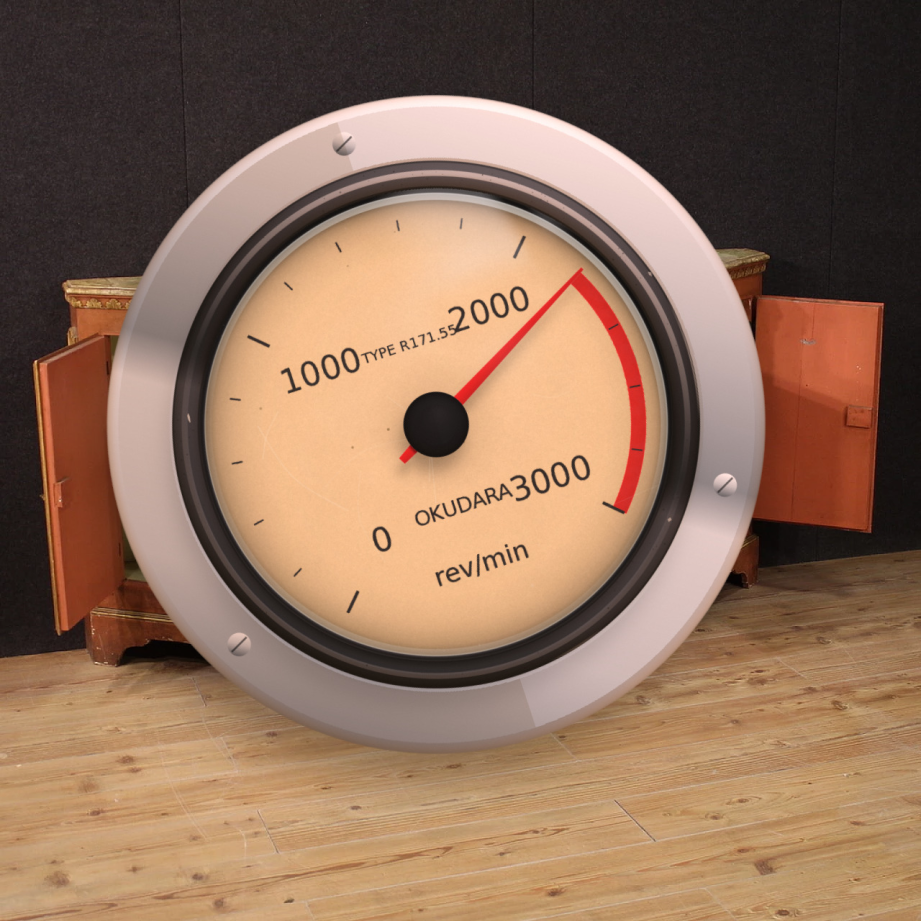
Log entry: 2200 rpm
